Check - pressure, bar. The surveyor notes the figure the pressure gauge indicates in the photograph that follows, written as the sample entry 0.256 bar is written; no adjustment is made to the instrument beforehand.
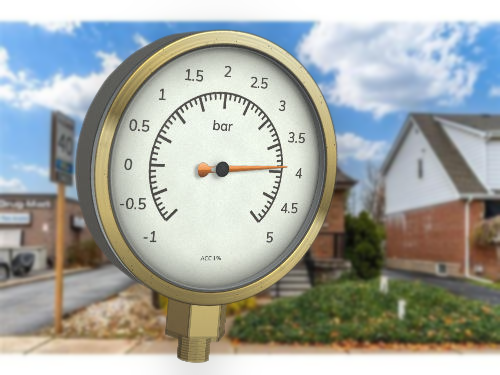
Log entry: 3.9 bar
